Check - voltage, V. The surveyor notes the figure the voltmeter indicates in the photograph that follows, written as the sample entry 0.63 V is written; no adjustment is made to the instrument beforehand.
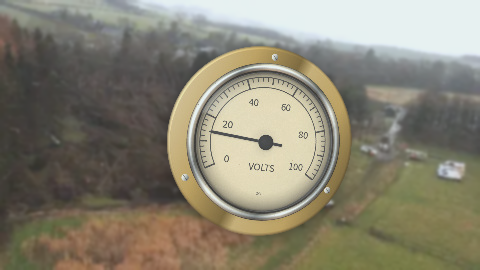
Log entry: 14 V
